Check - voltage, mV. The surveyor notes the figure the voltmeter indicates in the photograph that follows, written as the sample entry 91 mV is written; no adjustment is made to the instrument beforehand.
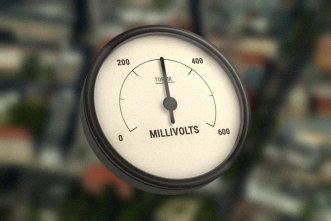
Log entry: 300 mV
